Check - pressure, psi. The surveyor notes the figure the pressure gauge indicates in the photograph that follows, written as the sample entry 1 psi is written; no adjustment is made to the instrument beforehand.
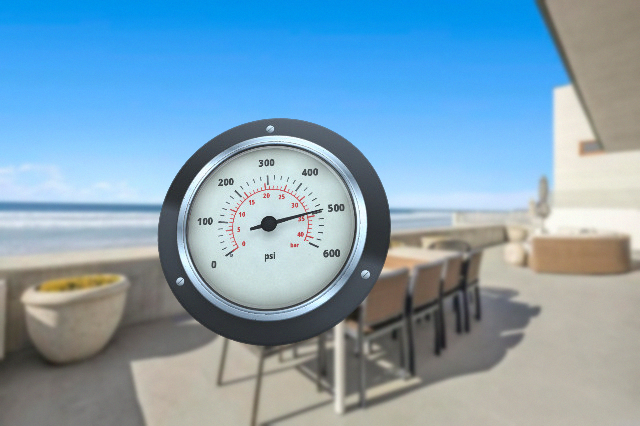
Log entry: 500 psi
